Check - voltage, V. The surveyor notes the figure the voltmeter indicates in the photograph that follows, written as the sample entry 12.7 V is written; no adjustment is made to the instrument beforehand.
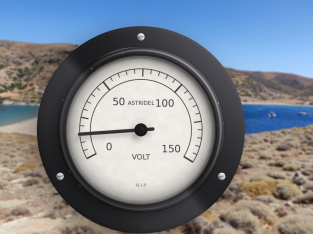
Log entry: 15 V
